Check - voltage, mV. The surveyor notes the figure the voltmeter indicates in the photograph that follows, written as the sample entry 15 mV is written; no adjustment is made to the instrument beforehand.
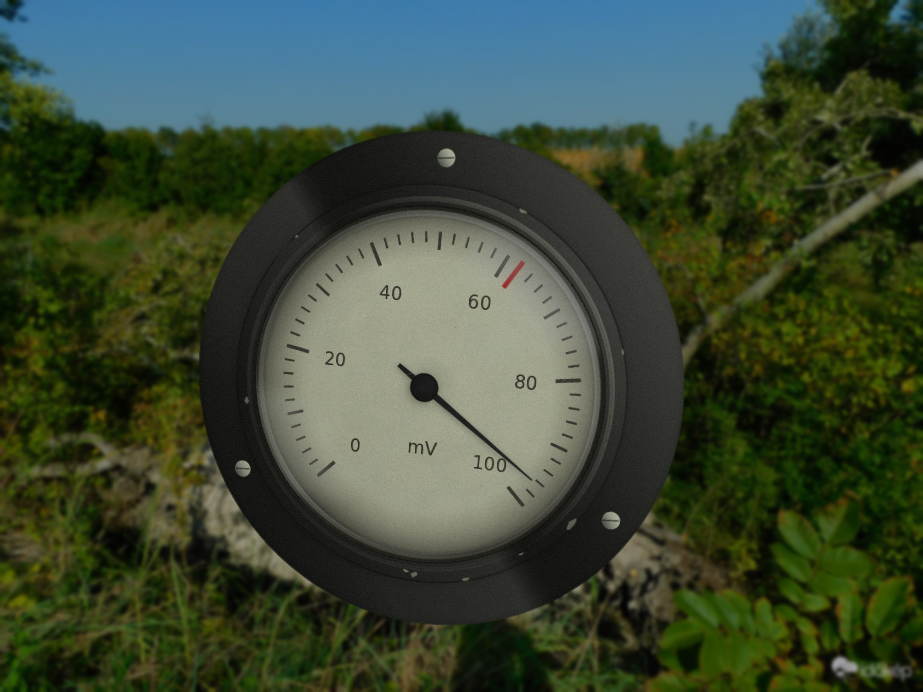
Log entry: 96 mV
